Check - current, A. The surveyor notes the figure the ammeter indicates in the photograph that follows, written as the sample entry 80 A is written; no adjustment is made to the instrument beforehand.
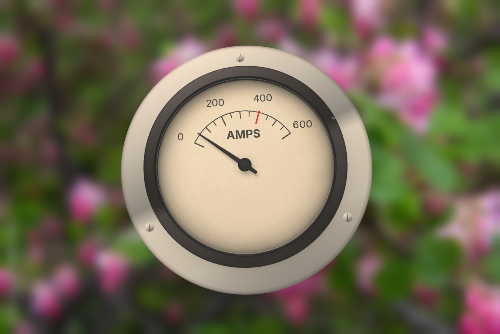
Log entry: 50 A
